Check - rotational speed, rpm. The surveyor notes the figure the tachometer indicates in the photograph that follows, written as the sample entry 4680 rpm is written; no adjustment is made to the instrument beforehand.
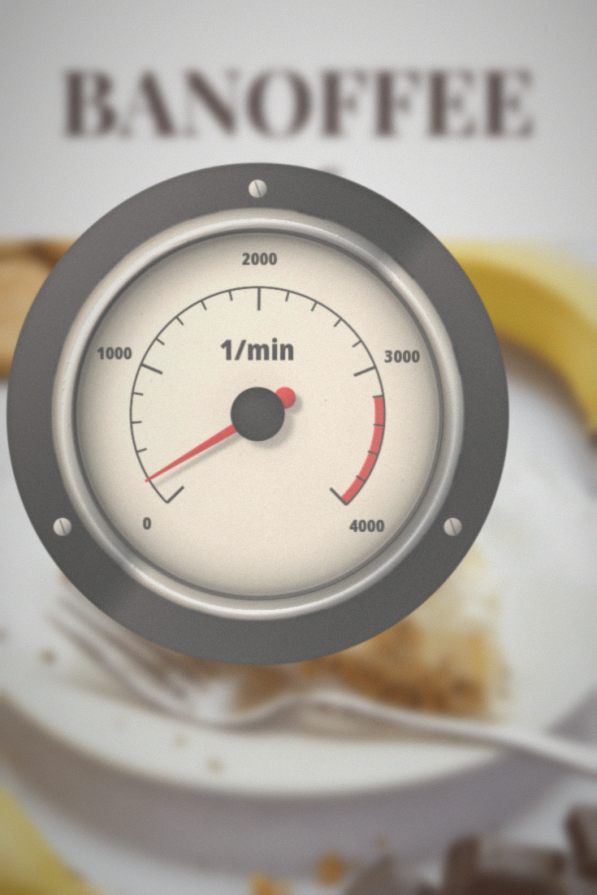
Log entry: 200 rpm
